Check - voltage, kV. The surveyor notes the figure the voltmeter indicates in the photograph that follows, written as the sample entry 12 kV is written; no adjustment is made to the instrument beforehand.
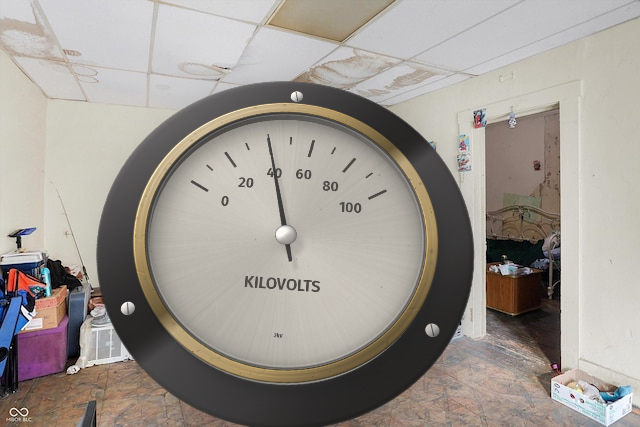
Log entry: 40 kV
